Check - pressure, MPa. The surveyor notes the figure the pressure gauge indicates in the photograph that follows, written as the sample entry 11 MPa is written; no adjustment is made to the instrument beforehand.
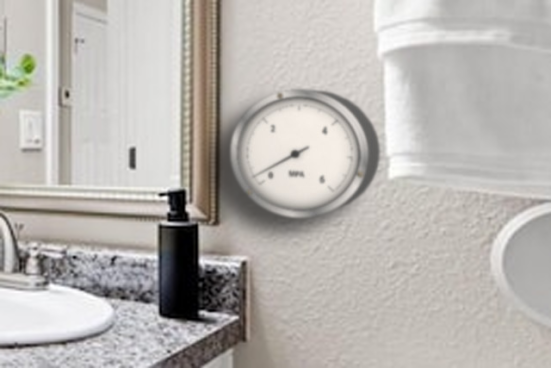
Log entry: 0.25 MPa
